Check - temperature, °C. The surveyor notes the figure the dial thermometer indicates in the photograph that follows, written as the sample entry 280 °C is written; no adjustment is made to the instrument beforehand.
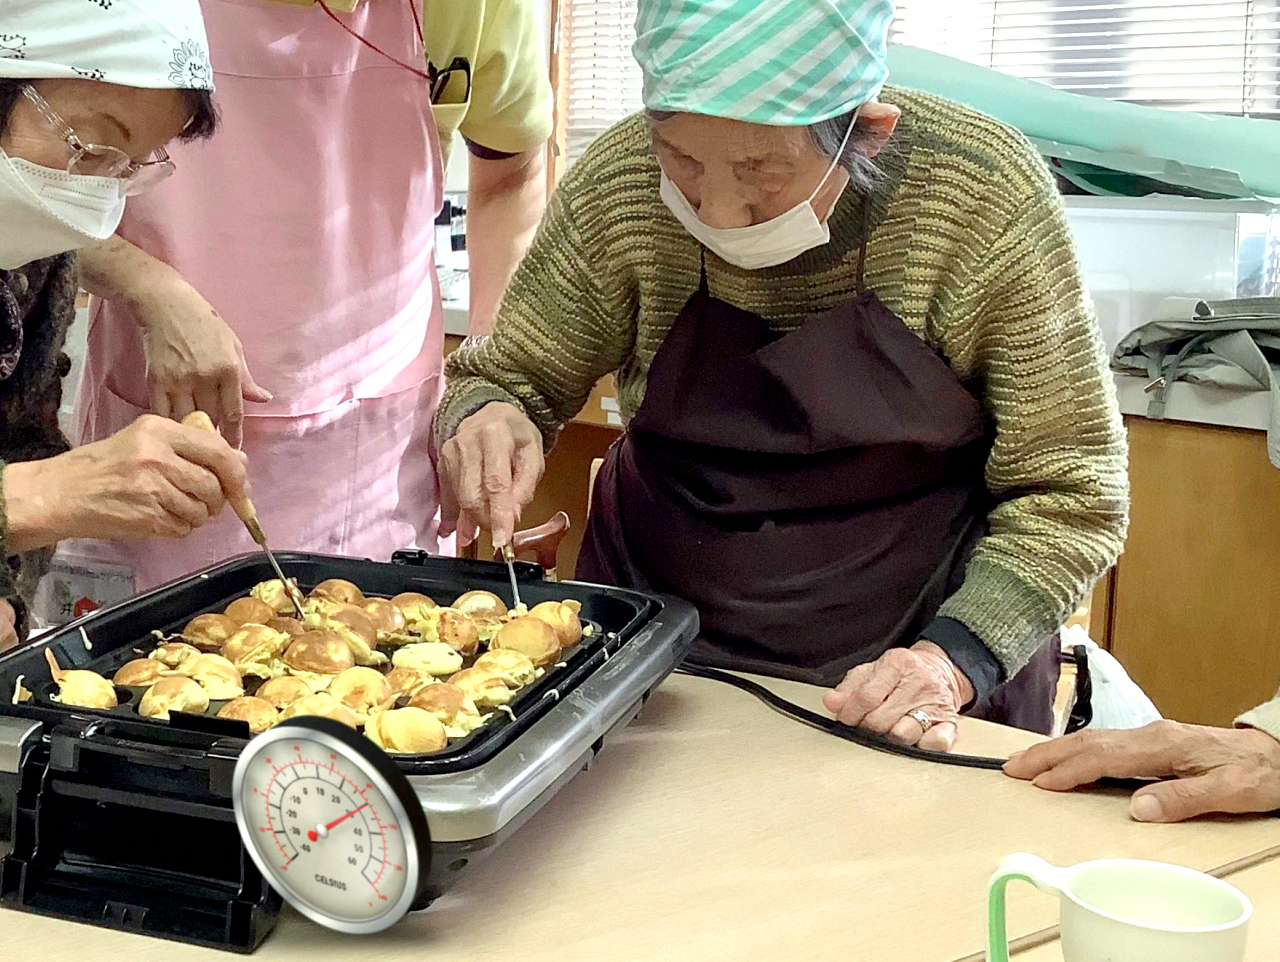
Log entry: 30 °C
